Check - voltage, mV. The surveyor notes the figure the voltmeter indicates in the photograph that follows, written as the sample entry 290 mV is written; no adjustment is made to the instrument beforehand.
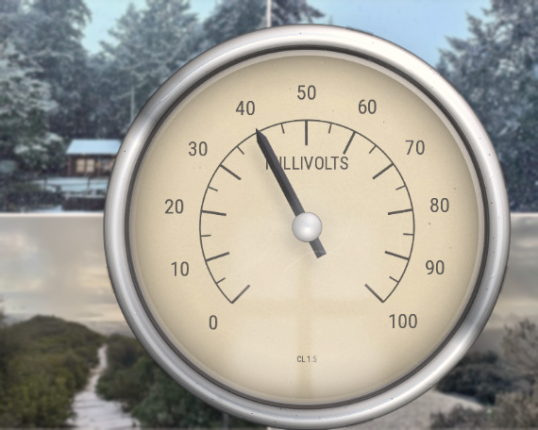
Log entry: 40 mV
